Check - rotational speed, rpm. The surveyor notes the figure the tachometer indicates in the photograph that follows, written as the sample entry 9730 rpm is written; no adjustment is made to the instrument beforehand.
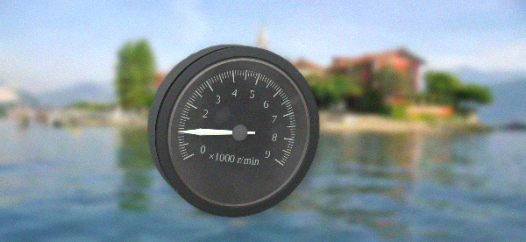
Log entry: 1000 rpm
